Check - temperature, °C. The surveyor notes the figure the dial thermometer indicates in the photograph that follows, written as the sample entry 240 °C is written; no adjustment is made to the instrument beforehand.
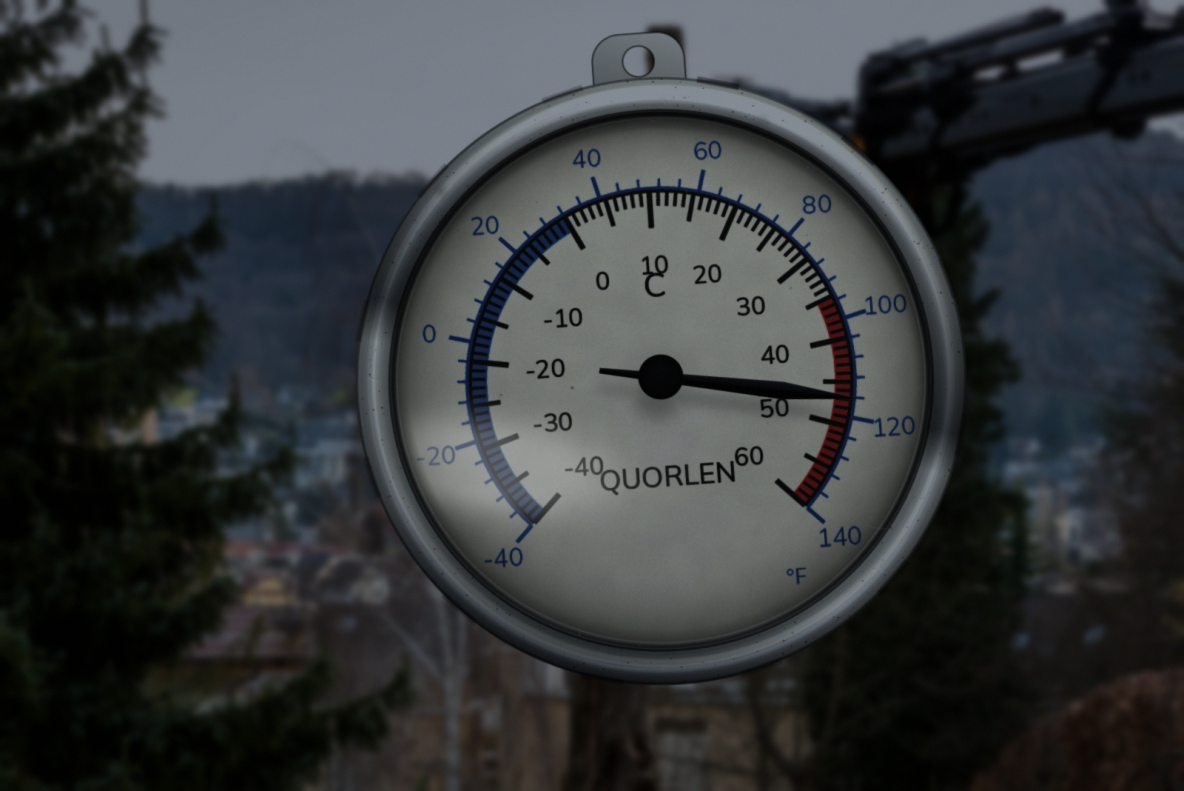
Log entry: 47 °C
